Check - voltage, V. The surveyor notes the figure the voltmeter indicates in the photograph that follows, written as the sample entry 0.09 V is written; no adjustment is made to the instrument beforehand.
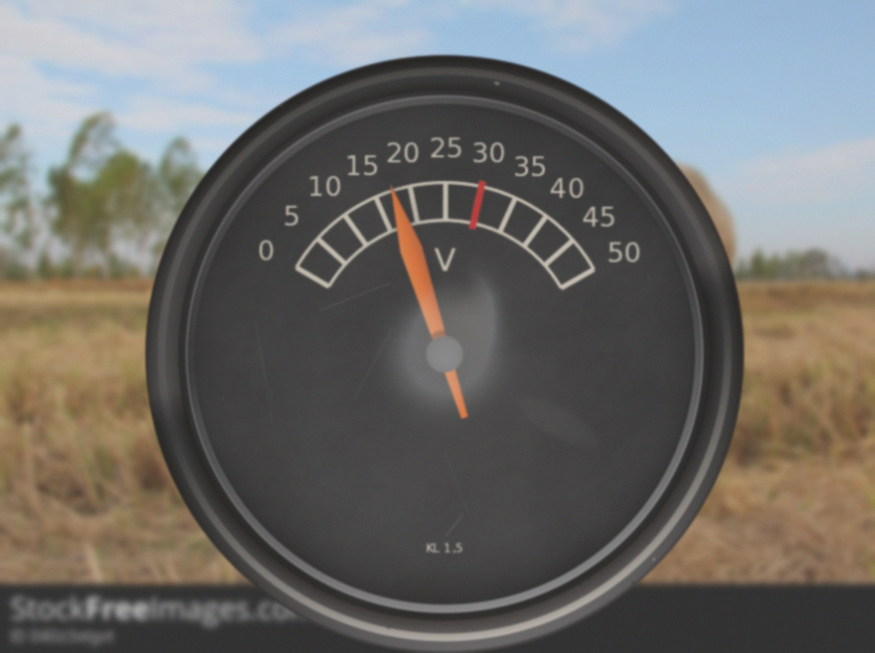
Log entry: 17.5 V
